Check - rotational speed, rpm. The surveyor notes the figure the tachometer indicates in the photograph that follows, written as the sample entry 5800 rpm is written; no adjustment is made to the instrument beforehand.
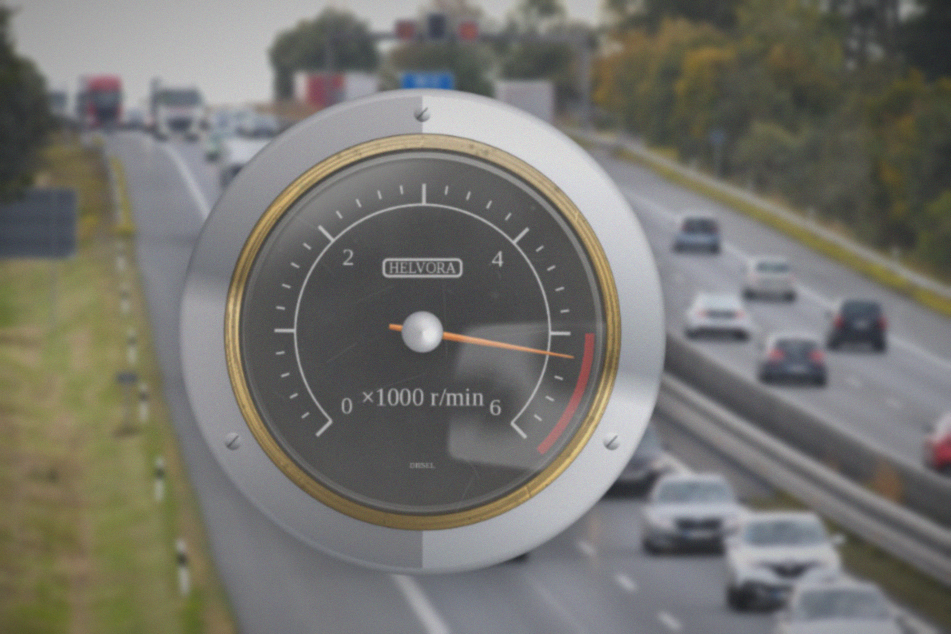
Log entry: 5200 rpm
